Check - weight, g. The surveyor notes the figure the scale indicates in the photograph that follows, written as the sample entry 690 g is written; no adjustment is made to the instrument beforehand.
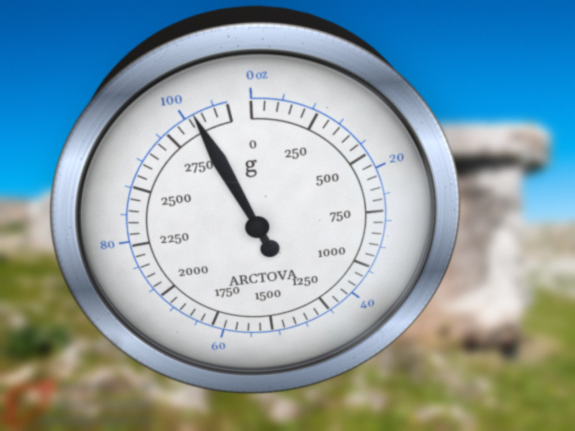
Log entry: 2875 g
